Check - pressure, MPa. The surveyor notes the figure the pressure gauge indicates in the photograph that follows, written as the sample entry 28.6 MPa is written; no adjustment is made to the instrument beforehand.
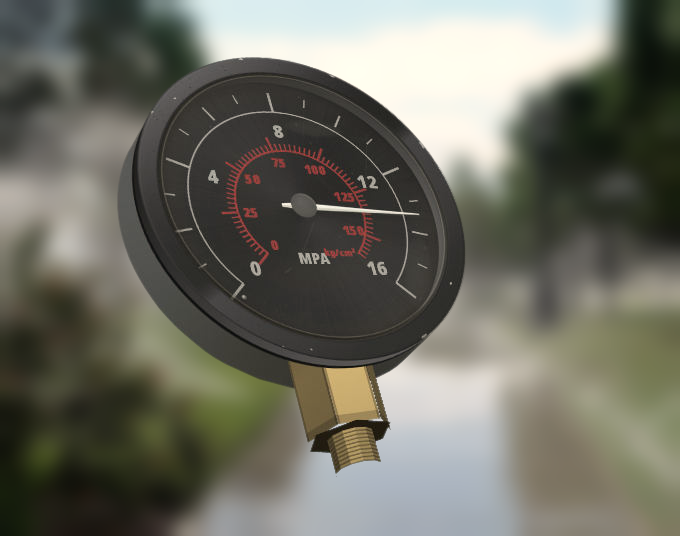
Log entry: 13.5 MPa
